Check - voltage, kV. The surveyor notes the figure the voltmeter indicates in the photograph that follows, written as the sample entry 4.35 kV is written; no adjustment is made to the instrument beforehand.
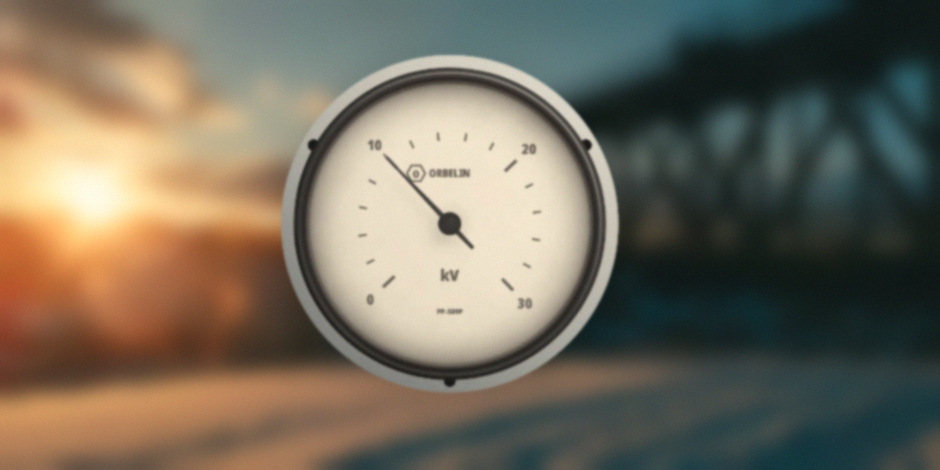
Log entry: 10 kV
